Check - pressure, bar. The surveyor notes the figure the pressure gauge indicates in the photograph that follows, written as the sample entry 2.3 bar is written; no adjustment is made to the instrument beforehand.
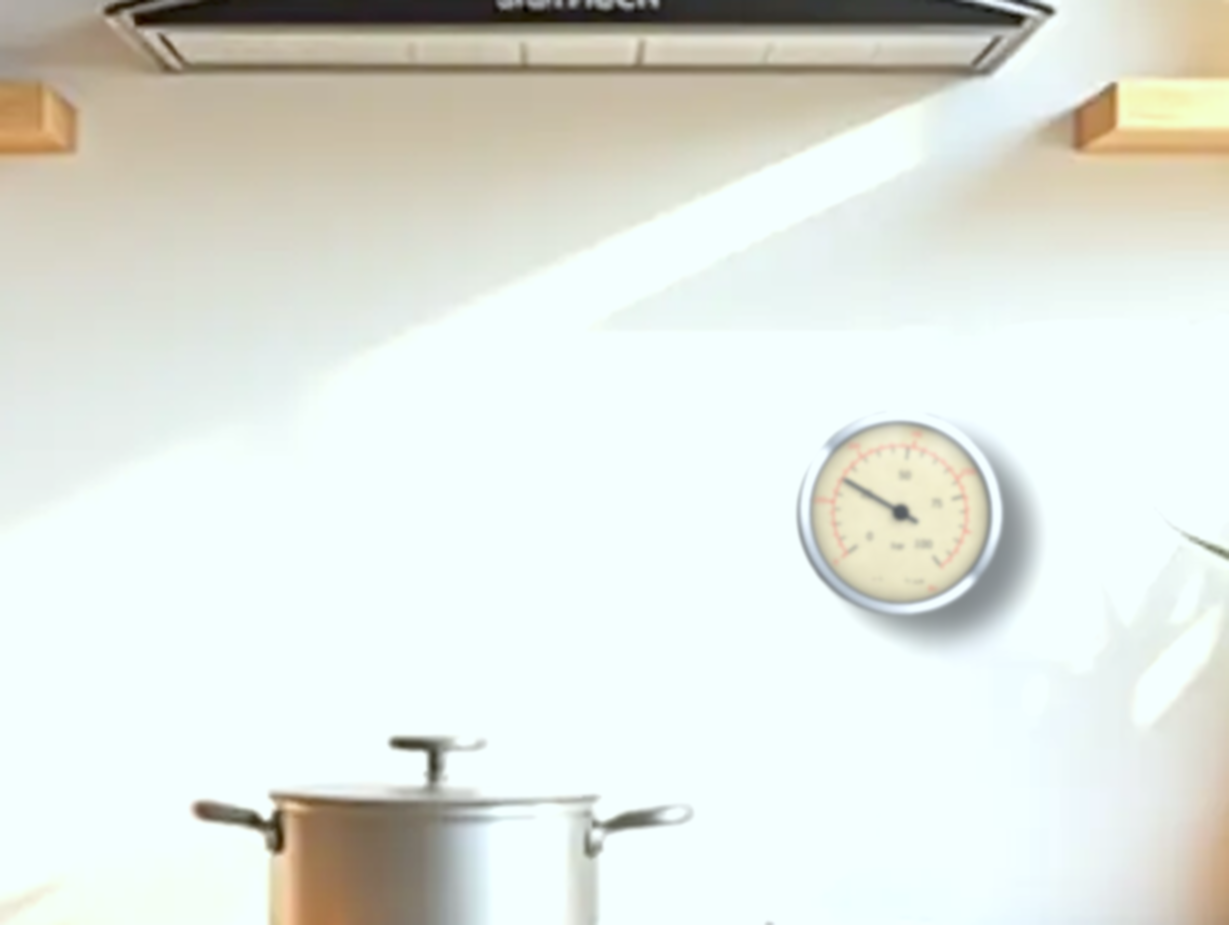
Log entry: 25 bar
